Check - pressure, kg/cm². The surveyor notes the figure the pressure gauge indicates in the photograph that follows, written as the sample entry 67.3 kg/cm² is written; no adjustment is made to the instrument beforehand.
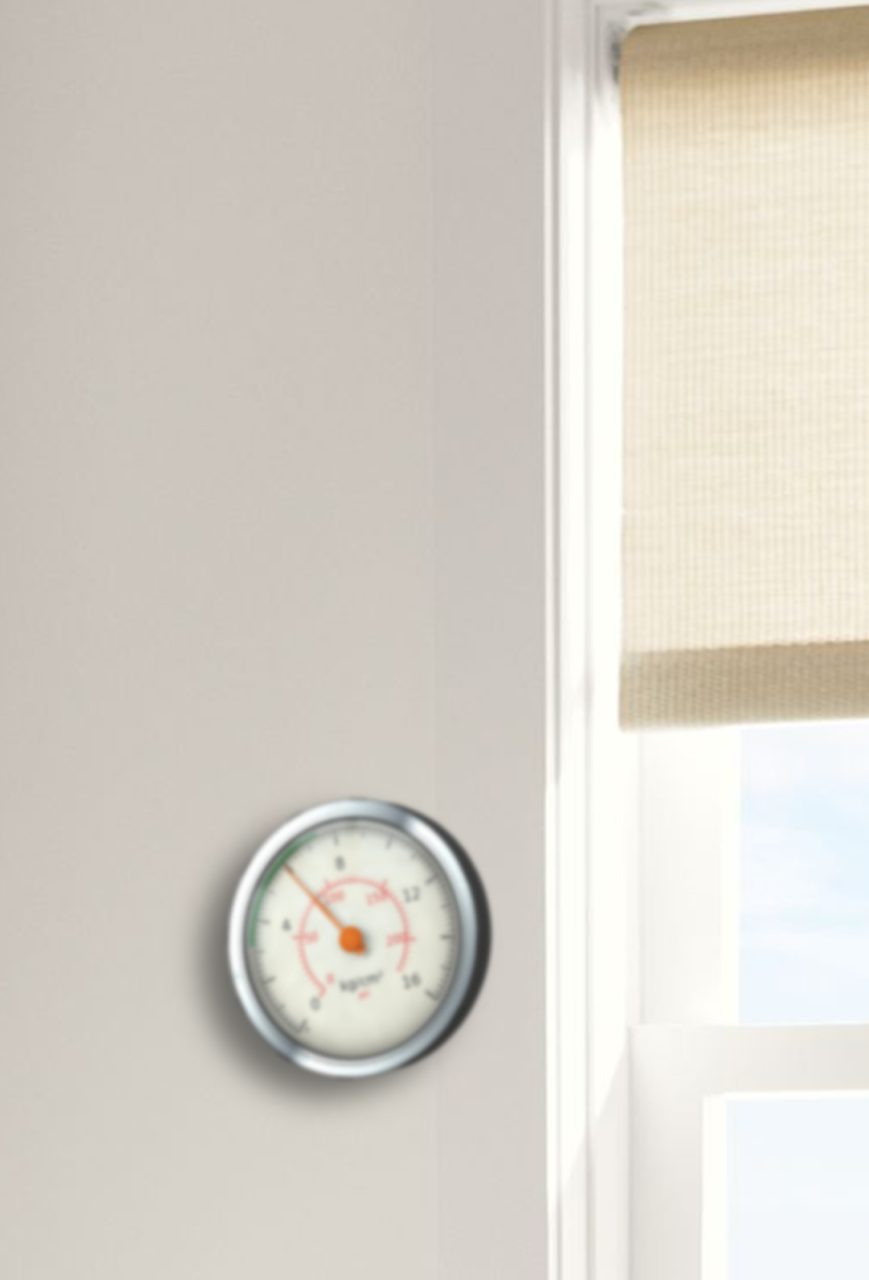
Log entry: 6 kg/cm²
